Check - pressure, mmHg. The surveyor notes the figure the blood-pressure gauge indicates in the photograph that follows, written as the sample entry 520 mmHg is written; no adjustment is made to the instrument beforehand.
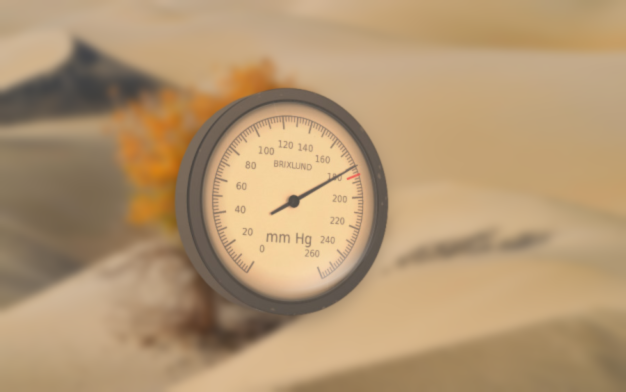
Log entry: 180 mmHg
